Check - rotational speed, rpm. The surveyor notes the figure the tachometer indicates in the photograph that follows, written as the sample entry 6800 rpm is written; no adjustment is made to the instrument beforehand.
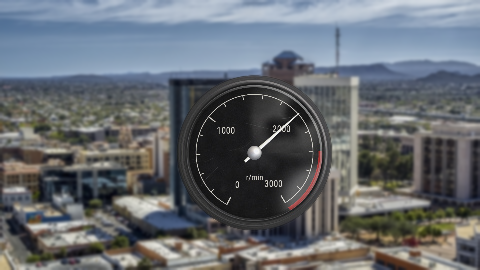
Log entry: 2000 rpm
